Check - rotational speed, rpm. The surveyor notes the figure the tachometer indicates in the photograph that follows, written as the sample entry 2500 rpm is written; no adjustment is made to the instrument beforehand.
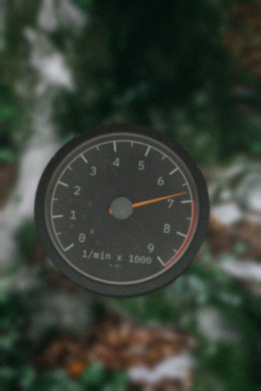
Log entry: 6750 rpm
